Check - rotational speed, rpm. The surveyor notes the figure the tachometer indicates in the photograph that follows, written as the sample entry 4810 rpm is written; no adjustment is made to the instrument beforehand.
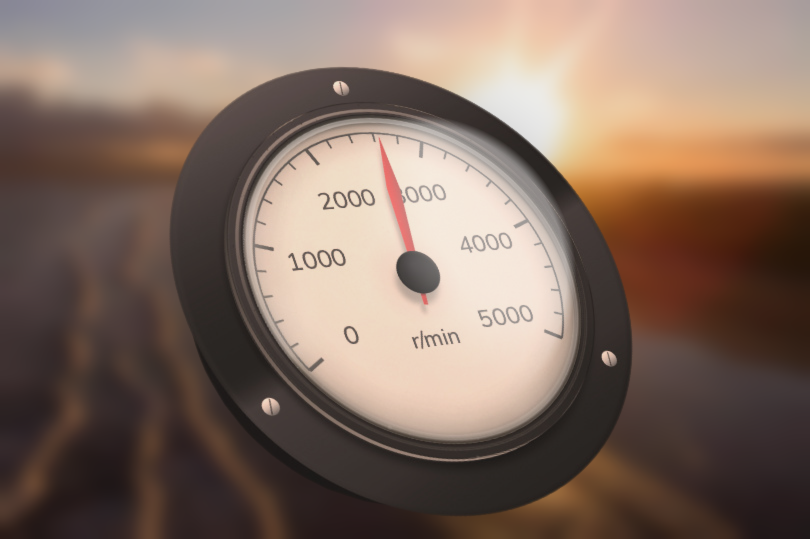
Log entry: 2600 rpm
